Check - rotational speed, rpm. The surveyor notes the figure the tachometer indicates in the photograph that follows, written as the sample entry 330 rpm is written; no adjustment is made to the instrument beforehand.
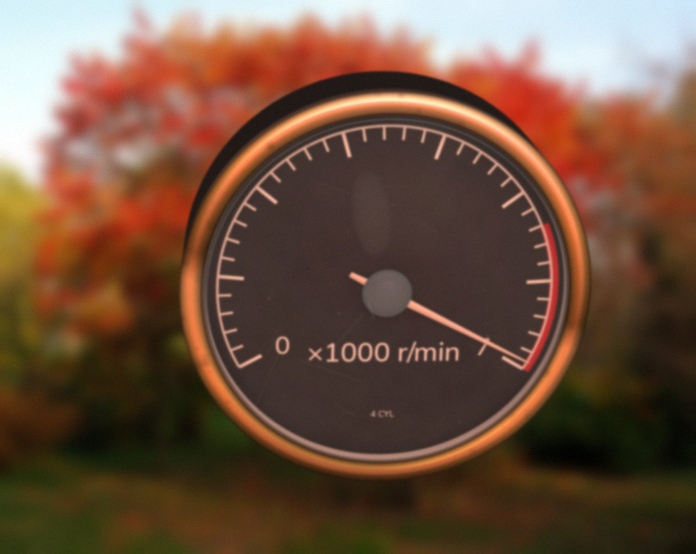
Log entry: 6900 rpm
